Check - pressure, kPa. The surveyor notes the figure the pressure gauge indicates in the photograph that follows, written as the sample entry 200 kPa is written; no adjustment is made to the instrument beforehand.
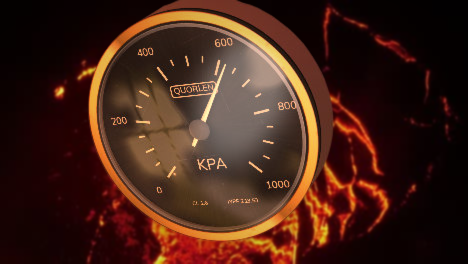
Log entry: 625 kPa
